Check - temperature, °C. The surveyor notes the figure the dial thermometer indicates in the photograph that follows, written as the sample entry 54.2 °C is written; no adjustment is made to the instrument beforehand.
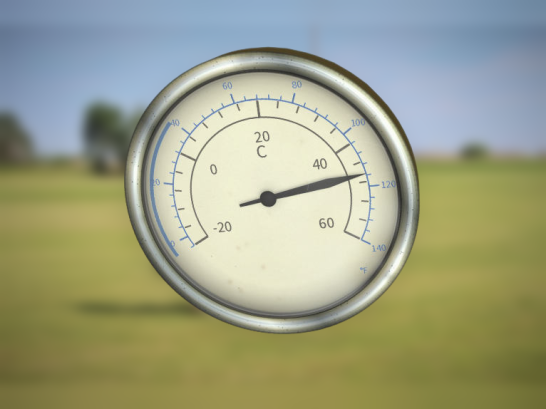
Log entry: 46 °C
